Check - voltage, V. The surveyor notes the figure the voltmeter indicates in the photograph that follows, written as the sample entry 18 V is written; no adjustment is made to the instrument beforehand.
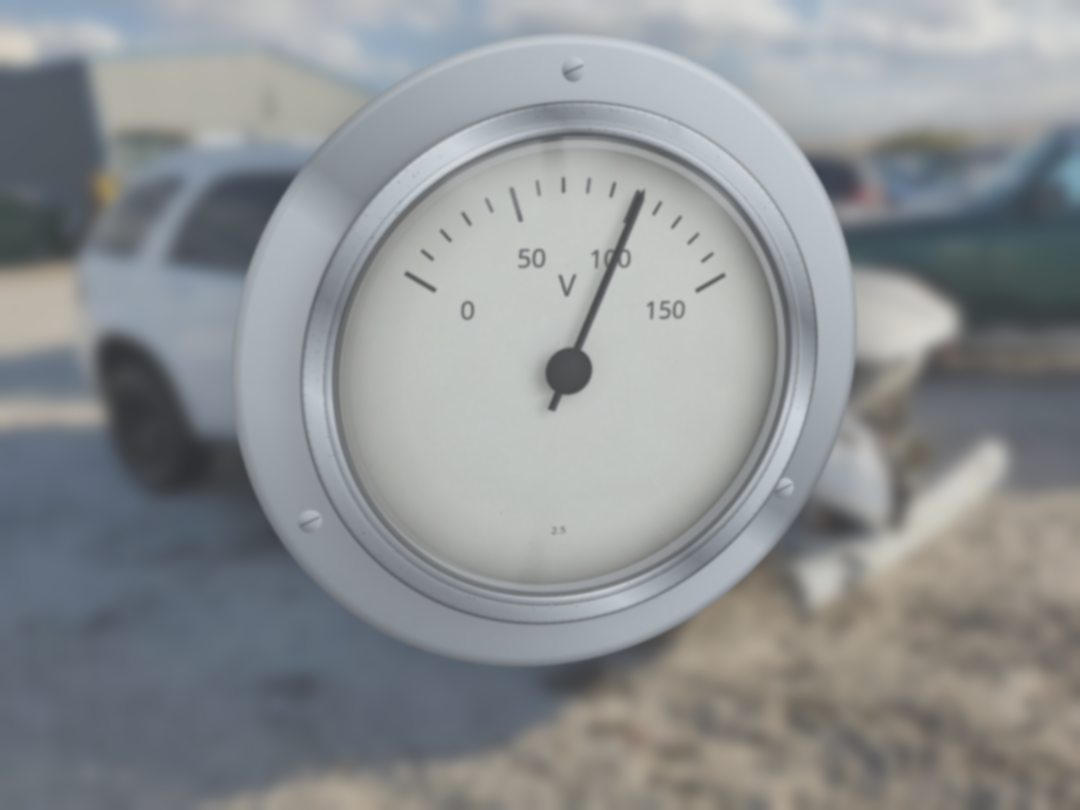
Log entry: 100 V
